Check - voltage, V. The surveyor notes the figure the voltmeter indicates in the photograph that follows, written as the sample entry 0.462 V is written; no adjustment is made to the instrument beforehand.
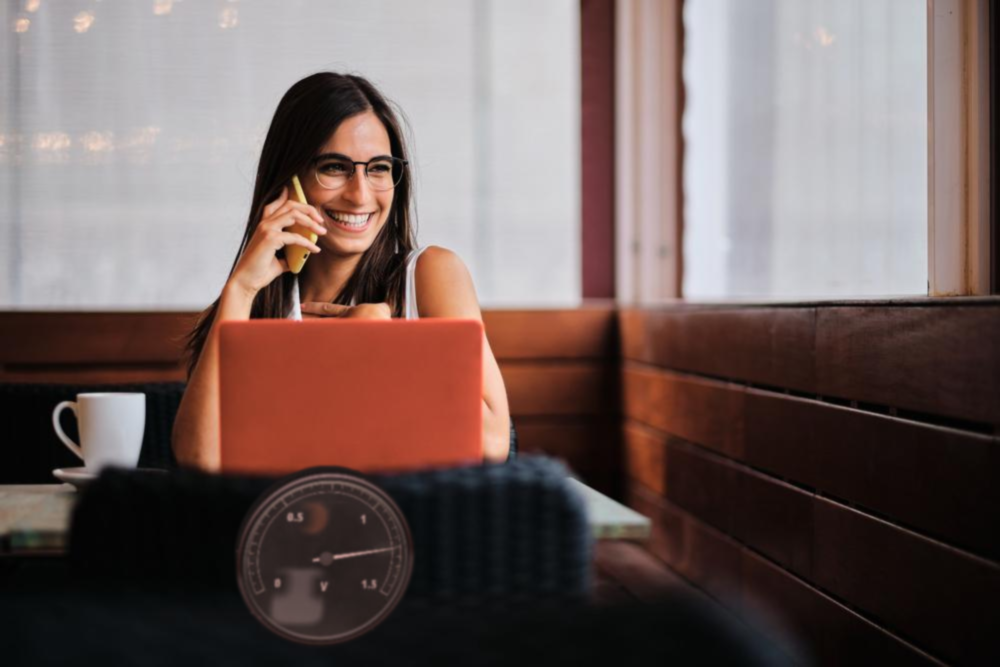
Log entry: 1.25 V
